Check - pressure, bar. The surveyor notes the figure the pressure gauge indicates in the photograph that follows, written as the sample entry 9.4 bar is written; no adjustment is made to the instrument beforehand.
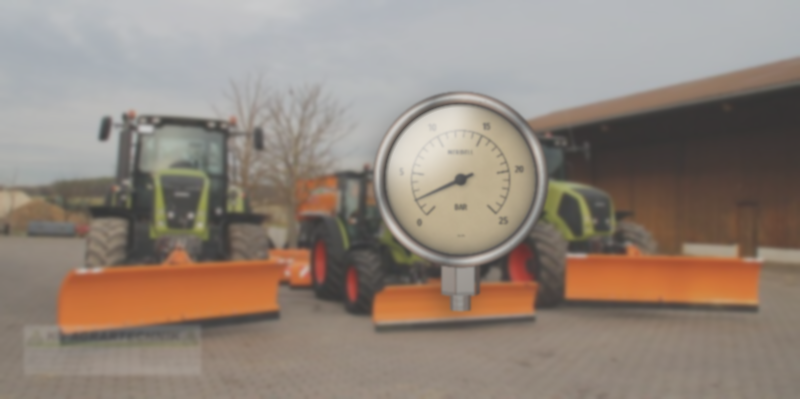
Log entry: 2 bar
